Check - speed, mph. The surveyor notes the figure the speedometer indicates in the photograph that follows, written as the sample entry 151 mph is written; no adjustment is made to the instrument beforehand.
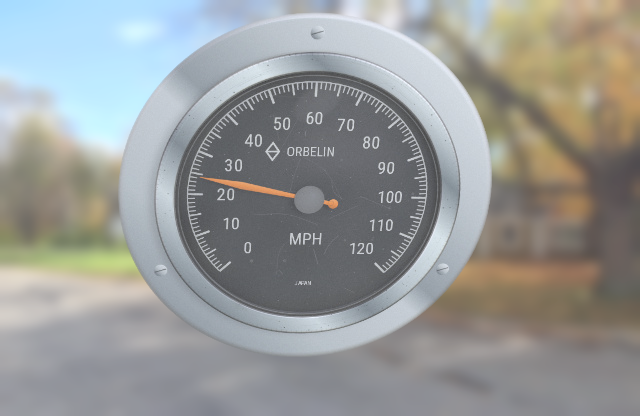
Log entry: 25 mph
